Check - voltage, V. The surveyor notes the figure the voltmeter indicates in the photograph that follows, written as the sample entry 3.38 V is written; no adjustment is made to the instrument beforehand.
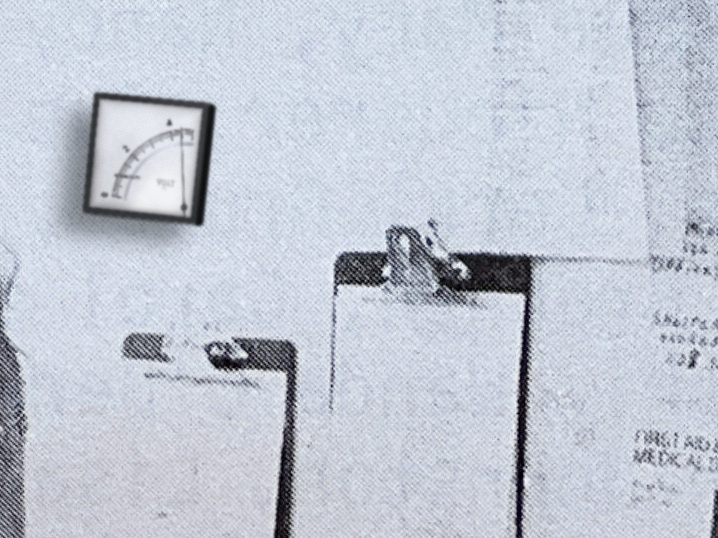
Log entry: 4.5 V
